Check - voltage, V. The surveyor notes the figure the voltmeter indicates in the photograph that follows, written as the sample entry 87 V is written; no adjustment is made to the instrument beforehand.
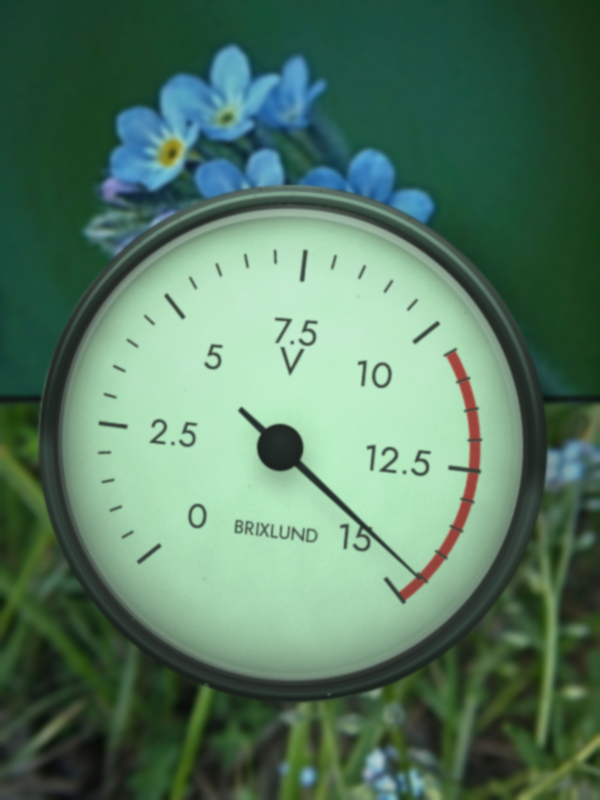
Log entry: 14.5 V
